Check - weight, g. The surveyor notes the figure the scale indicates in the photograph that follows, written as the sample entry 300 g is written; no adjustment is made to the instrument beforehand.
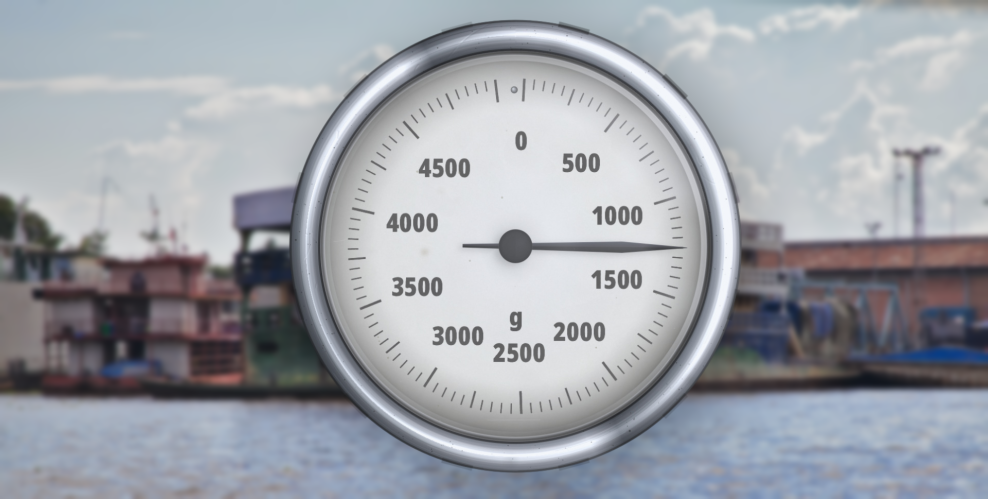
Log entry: 1250 g
